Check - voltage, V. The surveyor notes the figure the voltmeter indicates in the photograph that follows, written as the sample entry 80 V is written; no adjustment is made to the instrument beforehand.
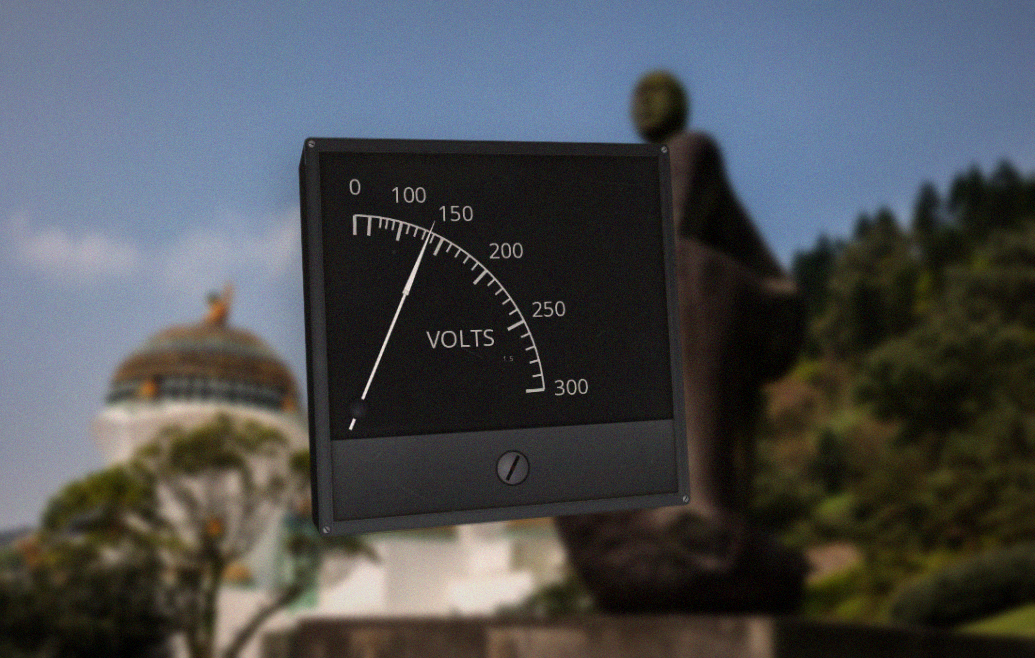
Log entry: 135 V
